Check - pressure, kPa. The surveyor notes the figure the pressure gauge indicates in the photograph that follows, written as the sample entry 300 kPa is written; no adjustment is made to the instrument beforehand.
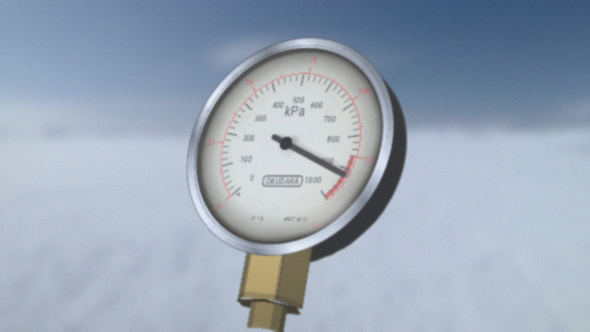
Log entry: 920 kPa
